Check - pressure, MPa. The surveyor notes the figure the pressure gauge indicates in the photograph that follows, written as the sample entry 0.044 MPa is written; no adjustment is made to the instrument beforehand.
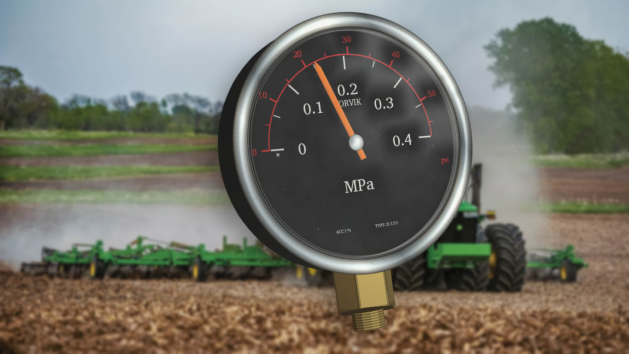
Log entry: 0.15 MPa
